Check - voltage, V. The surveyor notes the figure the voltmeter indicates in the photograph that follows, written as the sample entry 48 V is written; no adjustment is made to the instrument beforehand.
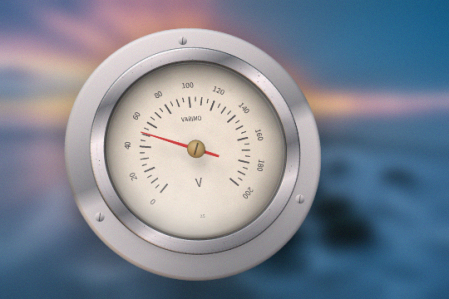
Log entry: 50 V
